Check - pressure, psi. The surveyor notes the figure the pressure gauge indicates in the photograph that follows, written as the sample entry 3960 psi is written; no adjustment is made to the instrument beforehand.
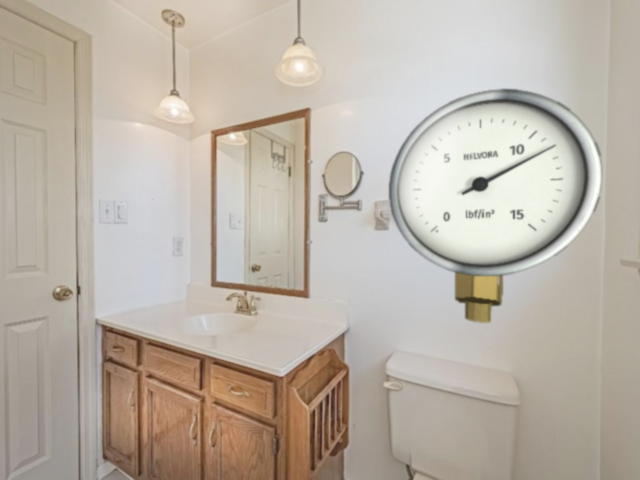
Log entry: 11 psi
